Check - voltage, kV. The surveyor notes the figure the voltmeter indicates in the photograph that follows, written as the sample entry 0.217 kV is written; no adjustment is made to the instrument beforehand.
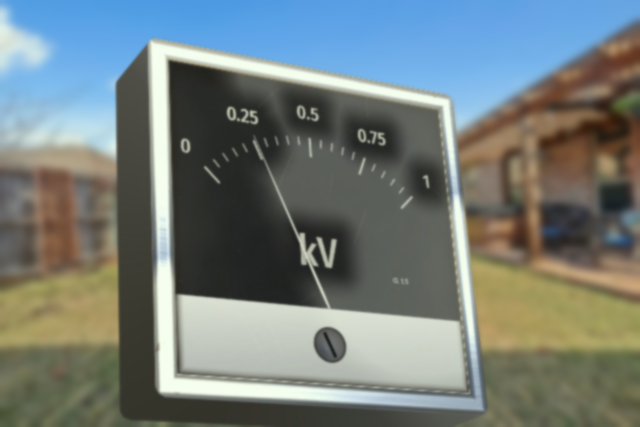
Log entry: 0.25 kV
